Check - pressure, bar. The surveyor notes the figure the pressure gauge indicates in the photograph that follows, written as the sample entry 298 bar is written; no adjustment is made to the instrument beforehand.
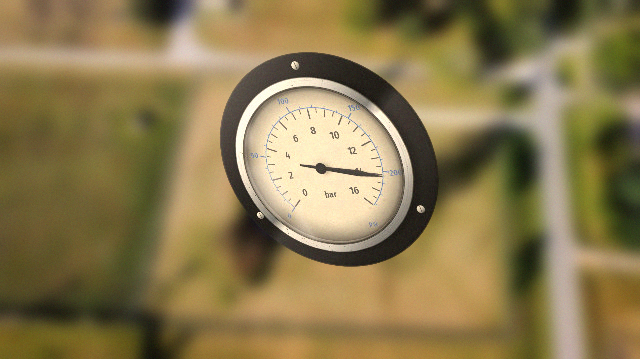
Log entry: 14 bar
